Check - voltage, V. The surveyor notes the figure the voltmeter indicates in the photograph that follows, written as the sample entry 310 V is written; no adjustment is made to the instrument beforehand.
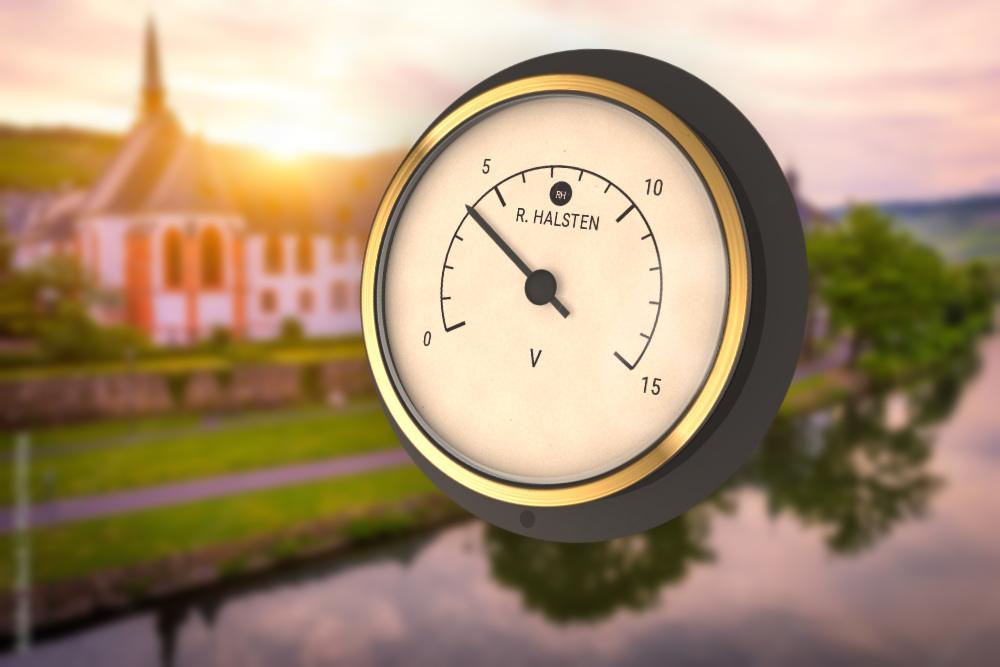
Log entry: 4 V
